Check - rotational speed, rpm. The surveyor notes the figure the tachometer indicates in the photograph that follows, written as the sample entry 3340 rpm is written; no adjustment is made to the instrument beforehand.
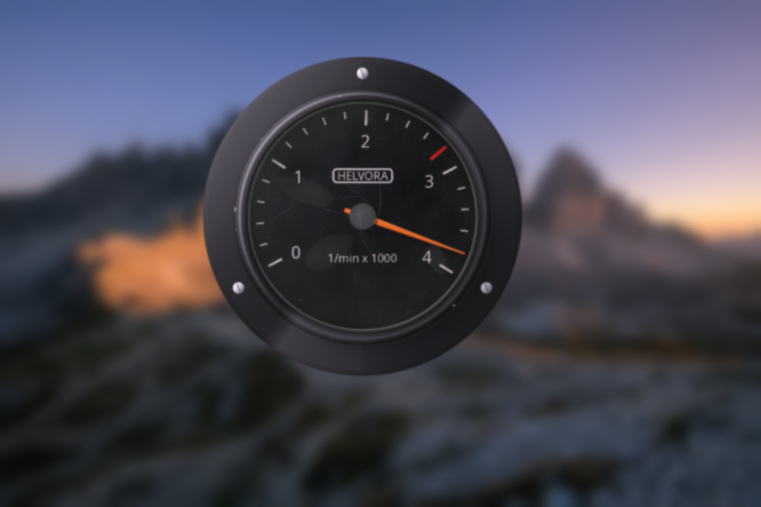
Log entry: 3800 rpm
